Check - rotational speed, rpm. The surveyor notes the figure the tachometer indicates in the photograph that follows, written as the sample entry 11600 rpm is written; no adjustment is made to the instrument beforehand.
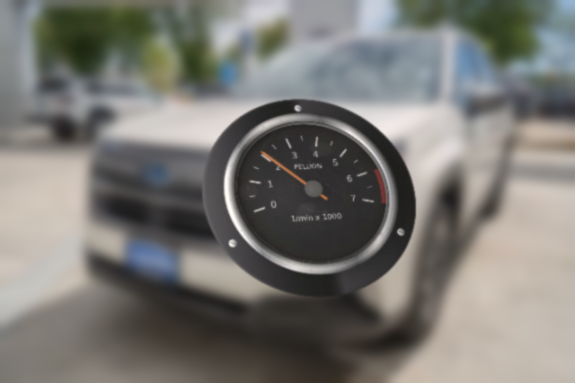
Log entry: 2000 rpm
